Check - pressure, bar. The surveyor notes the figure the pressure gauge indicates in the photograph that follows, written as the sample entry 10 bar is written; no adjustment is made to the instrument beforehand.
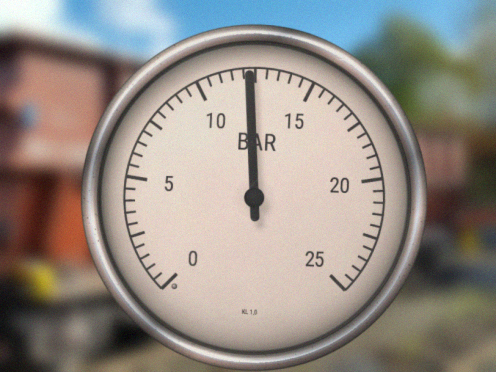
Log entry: 12.25 bar
